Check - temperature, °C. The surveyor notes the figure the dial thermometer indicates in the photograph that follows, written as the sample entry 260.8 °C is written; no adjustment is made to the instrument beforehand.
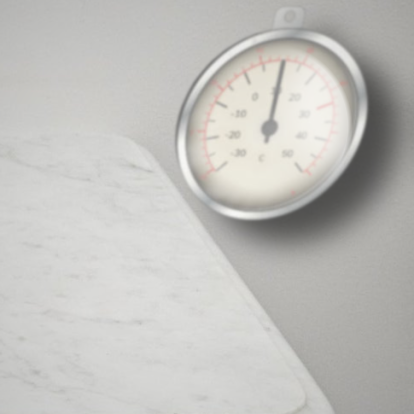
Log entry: 10 °C
